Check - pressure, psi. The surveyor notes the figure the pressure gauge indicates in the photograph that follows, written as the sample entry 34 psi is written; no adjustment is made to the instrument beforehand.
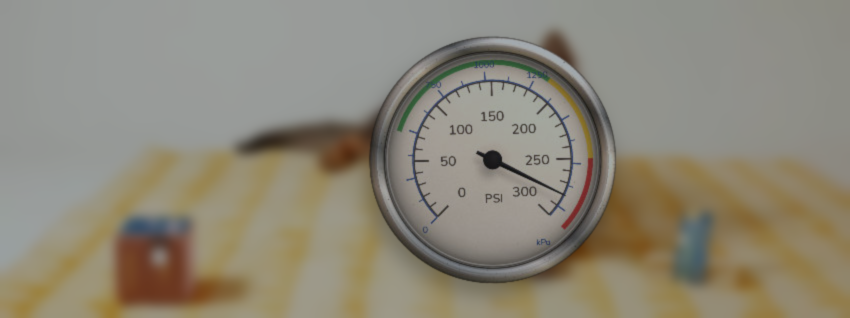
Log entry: 280 psi
